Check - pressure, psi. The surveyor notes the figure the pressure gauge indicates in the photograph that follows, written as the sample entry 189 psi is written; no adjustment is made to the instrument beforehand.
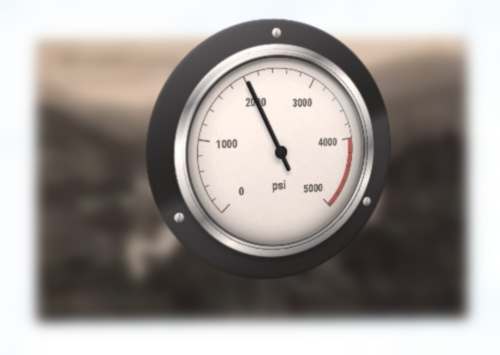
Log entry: 2000 psi
